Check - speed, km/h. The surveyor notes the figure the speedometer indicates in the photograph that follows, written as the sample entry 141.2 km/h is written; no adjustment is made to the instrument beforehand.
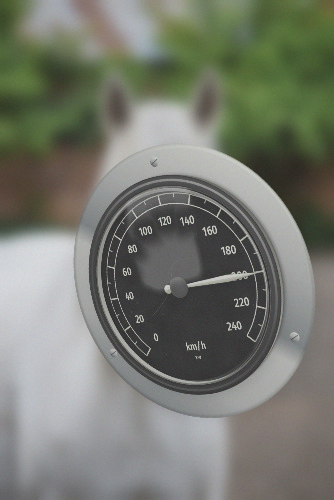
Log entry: 200 km/h
